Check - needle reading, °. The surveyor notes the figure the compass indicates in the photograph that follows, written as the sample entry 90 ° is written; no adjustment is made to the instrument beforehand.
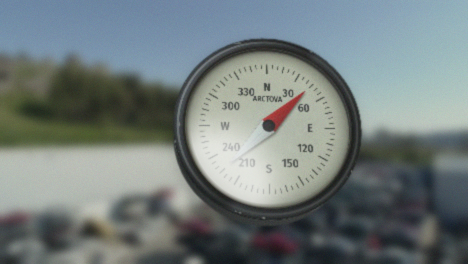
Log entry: 45 °
